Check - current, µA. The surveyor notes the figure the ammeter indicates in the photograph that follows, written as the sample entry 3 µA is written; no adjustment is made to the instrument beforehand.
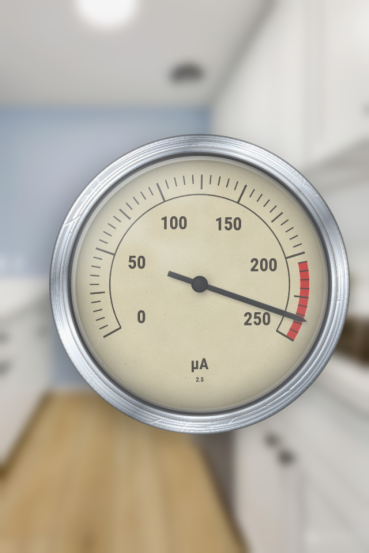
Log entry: 237.5 µA
